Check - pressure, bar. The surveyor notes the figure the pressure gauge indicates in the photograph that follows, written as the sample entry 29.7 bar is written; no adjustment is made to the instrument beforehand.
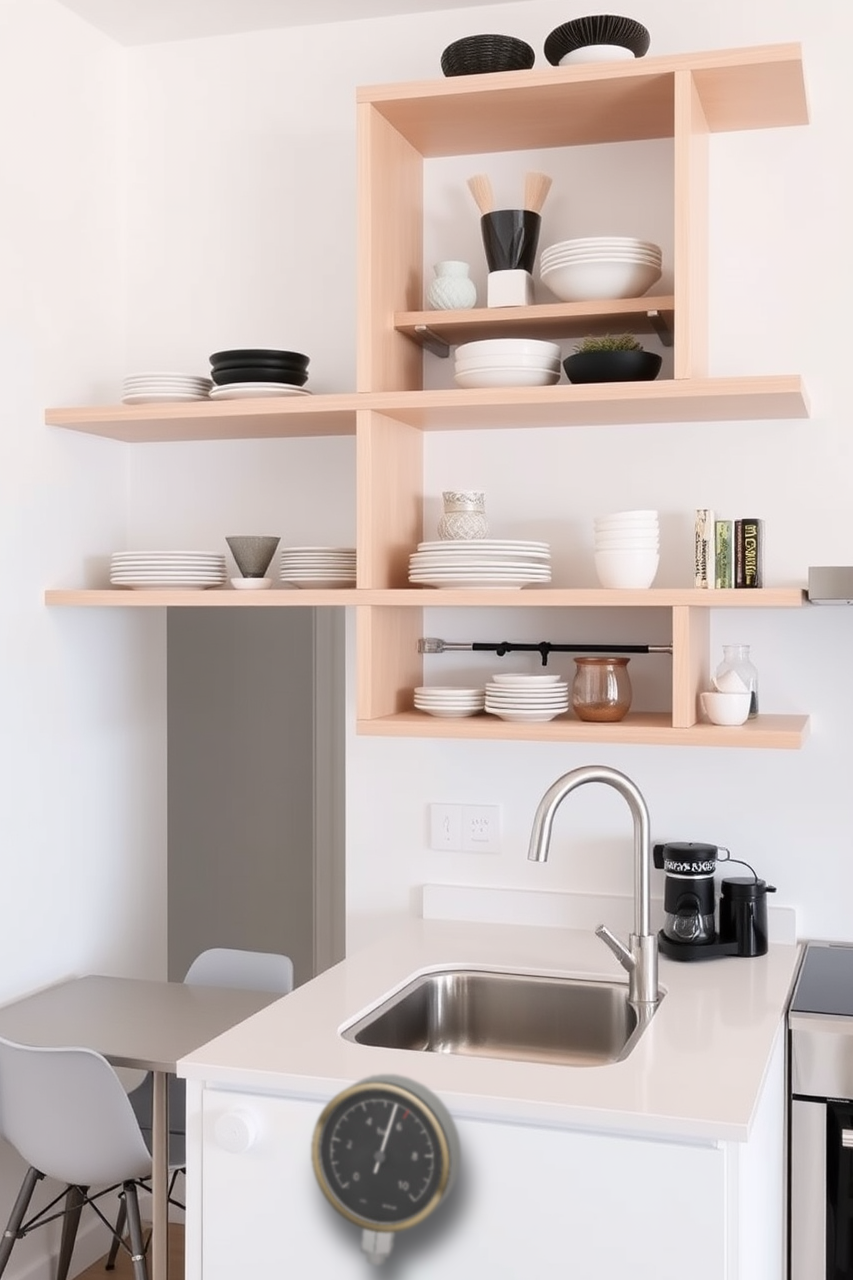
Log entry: 5.5 bar
